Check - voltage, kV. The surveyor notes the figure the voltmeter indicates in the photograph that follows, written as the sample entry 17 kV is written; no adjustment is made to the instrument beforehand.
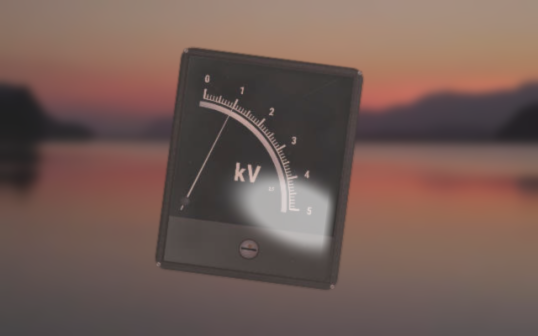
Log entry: 1 kV
